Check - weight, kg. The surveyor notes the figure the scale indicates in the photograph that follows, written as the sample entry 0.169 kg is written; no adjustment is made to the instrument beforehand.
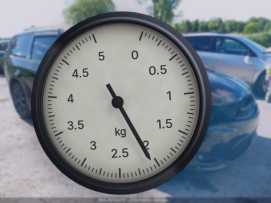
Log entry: 2.05 kg
